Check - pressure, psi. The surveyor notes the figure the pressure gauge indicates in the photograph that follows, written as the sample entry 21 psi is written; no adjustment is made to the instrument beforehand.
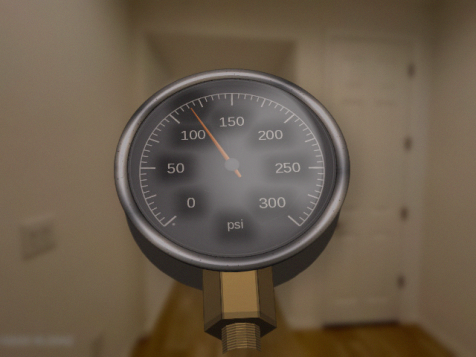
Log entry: 115 psi
